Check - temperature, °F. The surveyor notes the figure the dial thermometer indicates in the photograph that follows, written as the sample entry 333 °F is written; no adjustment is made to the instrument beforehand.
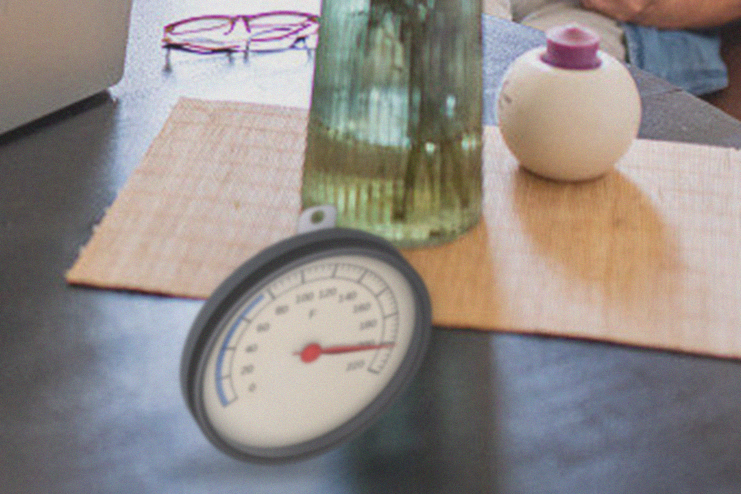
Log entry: 200 °F
